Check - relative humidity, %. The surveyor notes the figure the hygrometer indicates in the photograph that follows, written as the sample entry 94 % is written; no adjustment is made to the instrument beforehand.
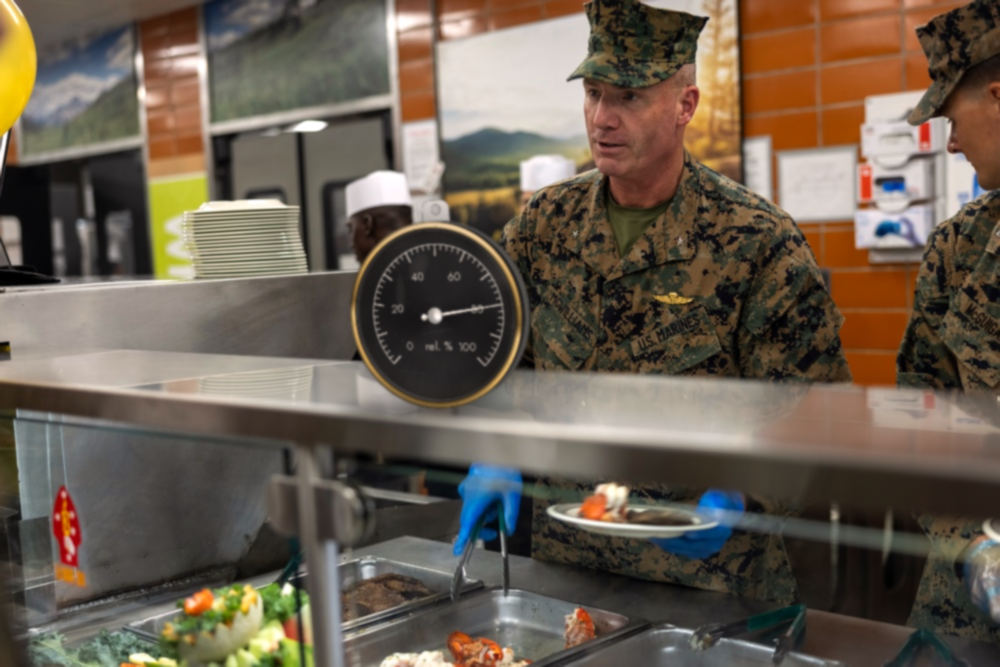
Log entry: 80 %
